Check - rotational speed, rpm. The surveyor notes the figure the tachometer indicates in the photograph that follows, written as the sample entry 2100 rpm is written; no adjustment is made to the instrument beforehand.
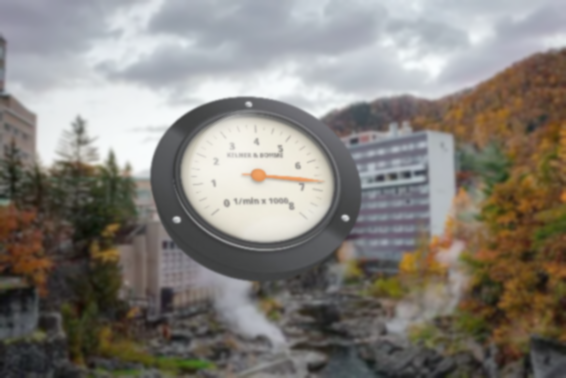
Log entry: 6750 rpm
